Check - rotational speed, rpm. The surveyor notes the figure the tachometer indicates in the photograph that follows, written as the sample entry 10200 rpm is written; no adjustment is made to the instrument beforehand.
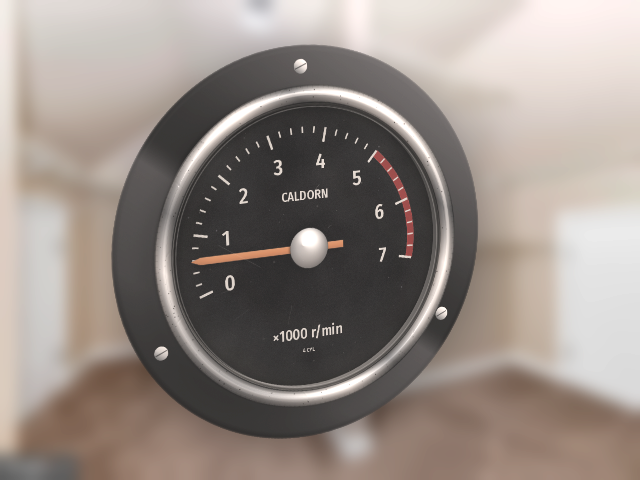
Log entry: 600 rpm
